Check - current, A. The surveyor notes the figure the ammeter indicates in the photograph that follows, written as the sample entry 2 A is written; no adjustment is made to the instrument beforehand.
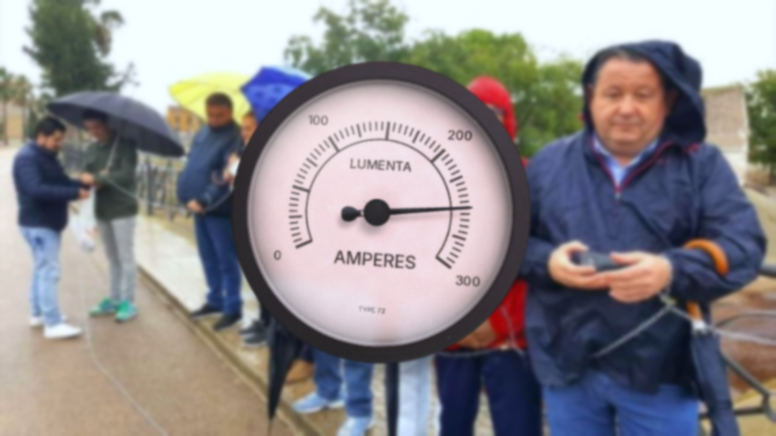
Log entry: 250 A
